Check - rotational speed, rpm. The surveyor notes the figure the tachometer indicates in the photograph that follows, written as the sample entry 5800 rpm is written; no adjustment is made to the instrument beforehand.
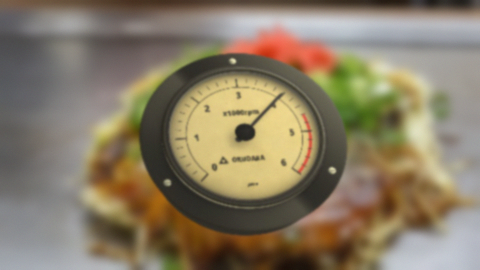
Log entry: 4000 rpm
